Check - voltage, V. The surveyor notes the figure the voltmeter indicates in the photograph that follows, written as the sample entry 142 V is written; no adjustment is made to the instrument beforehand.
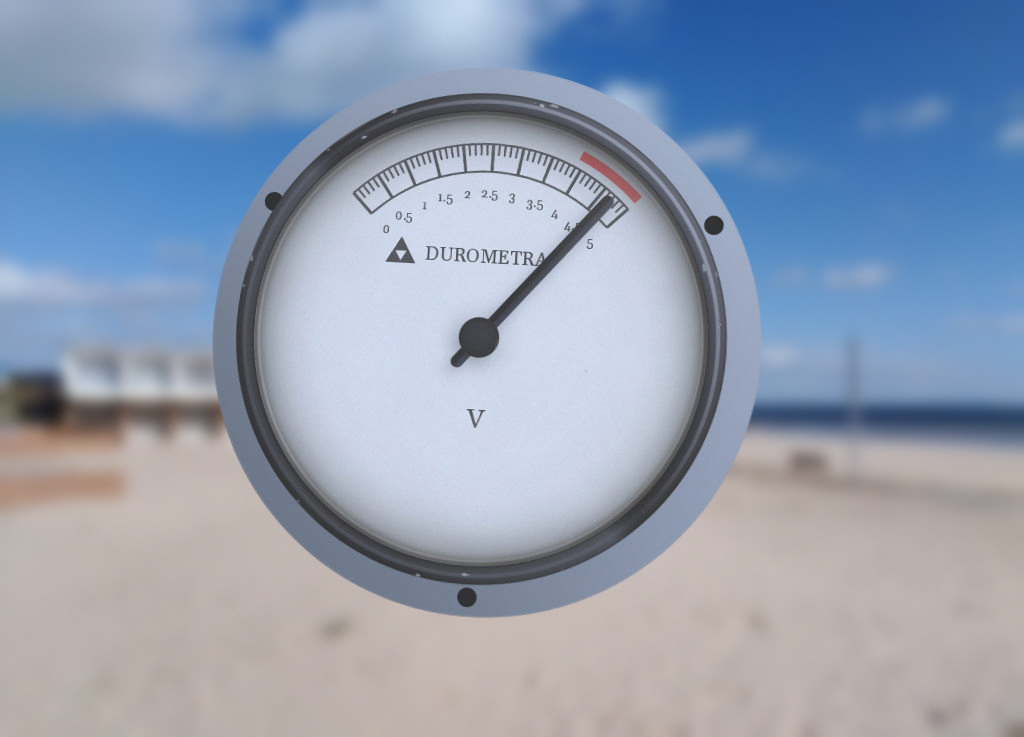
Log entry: 4.7 V
